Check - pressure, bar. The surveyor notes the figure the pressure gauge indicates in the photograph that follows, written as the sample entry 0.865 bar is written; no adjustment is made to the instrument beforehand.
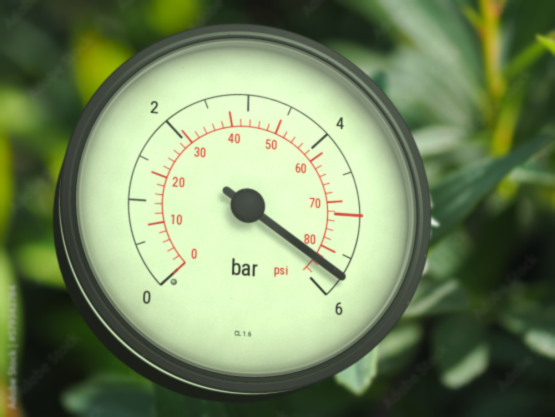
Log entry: 5.75 bar
